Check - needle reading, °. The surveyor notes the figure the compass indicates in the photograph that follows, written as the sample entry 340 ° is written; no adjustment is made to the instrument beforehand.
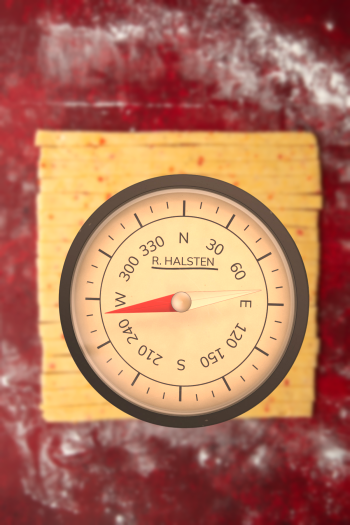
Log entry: 260 °
